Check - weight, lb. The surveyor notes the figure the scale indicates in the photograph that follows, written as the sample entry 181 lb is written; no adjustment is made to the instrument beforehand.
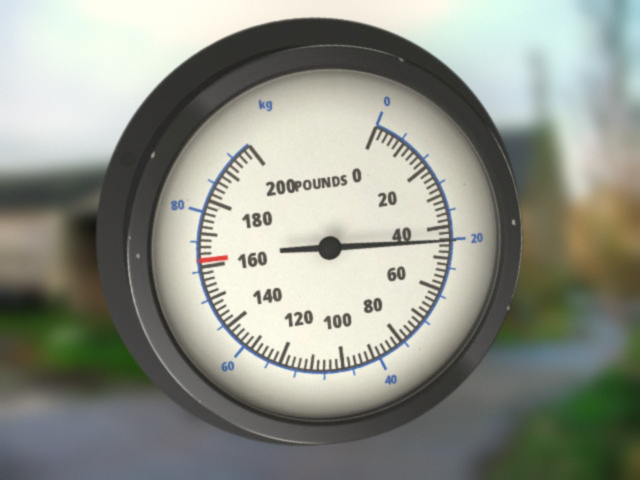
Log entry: 44 lb
